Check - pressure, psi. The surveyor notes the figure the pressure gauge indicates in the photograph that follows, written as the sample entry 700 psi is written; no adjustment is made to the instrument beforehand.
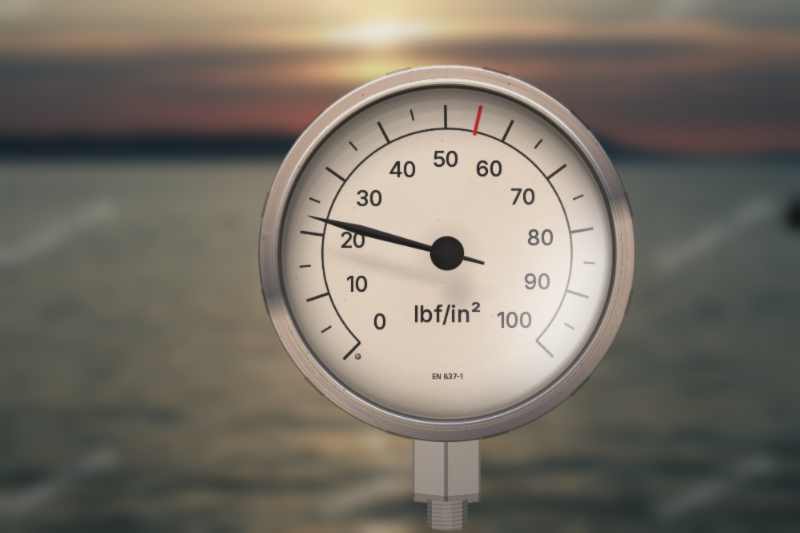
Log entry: 22.5 psi
